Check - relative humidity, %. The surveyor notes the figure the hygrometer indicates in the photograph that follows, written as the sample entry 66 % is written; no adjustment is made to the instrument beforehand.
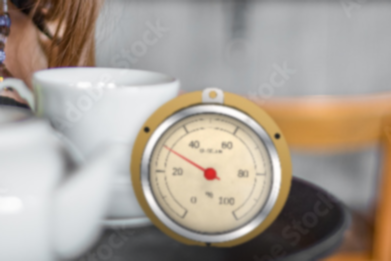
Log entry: 30 %
